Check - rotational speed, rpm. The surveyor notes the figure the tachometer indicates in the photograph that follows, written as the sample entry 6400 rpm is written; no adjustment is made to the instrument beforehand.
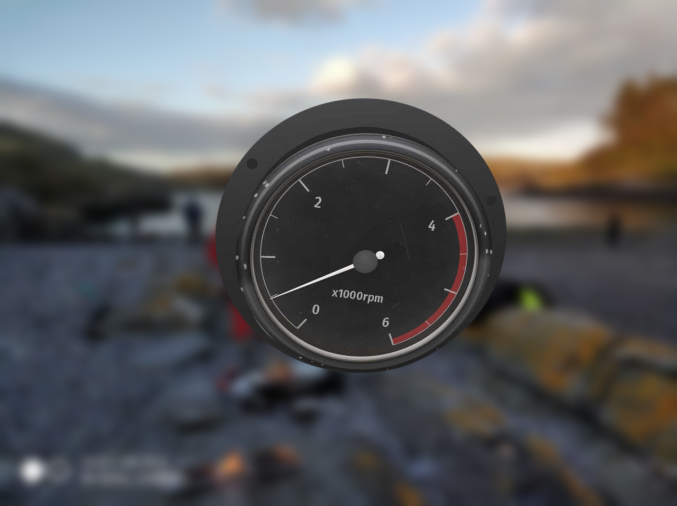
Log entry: 500 rpm
